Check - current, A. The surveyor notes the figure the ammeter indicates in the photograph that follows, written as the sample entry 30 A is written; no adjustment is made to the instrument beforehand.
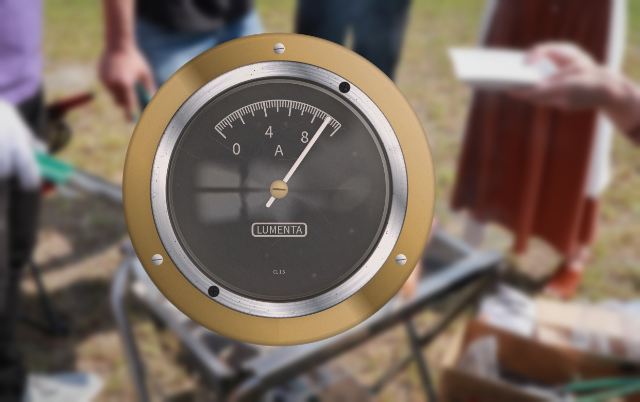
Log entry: 9 A
